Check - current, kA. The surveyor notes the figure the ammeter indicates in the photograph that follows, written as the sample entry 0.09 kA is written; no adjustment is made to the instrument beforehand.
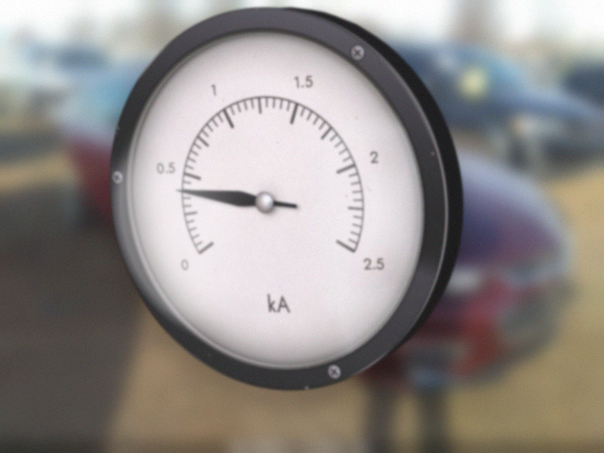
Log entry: 0.4 kA
